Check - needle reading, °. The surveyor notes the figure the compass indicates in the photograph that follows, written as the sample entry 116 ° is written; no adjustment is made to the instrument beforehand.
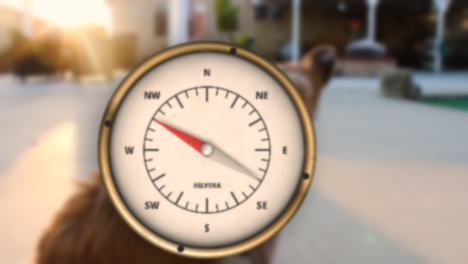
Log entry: 300 °
